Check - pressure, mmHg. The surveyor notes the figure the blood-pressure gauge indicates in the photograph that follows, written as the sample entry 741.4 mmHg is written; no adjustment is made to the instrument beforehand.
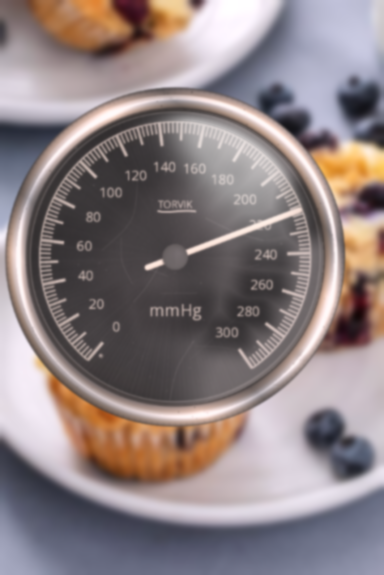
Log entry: 220 mmHg
